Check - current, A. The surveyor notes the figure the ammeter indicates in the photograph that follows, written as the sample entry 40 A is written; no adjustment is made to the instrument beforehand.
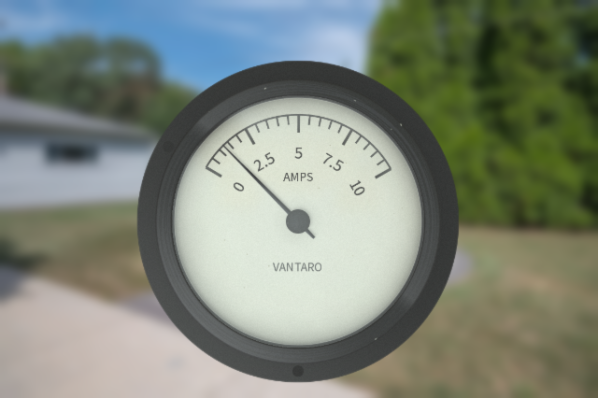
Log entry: 1.25 A
